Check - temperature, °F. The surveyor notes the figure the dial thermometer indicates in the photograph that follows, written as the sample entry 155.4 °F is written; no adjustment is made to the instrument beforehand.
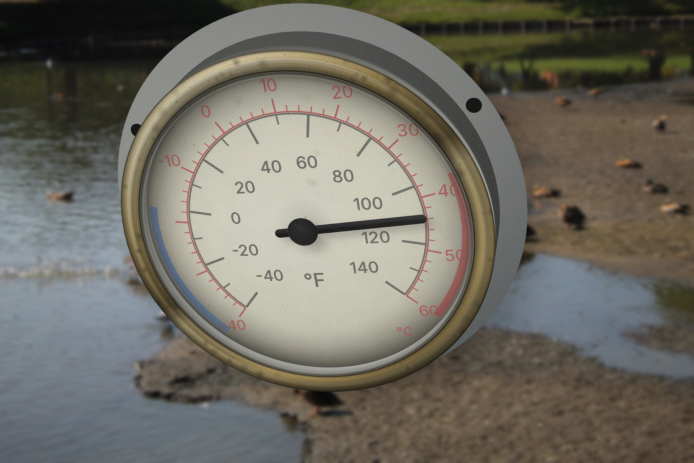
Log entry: 110 °F
